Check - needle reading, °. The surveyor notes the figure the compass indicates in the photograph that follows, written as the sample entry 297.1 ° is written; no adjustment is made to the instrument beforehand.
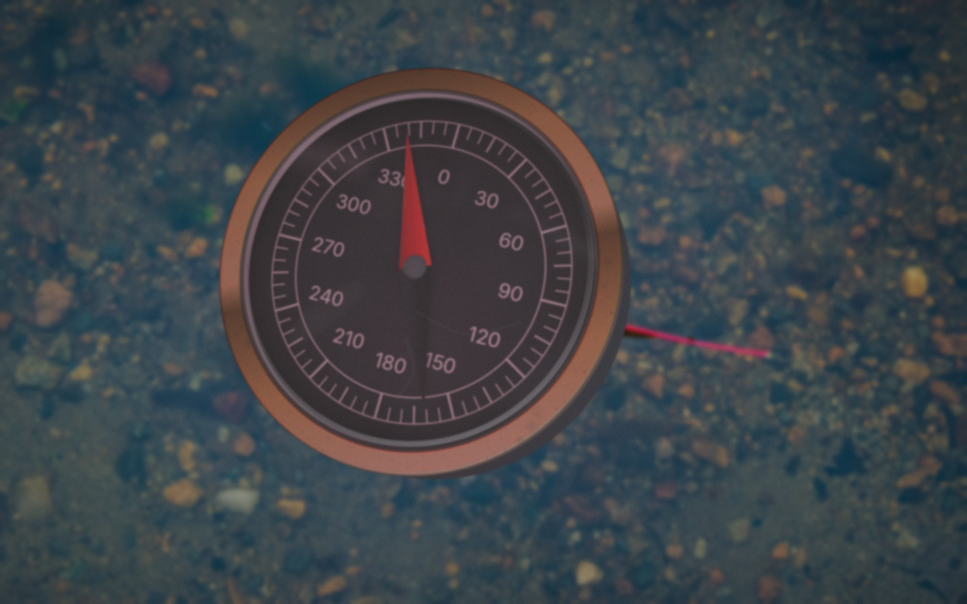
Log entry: 340 °
